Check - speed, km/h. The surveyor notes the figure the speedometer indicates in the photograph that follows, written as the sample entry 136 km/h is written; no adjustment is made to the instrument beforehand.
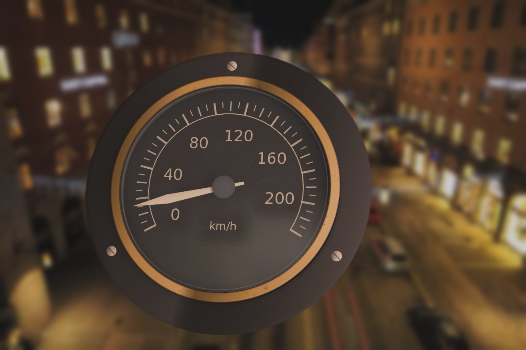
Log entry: 15 km/h
